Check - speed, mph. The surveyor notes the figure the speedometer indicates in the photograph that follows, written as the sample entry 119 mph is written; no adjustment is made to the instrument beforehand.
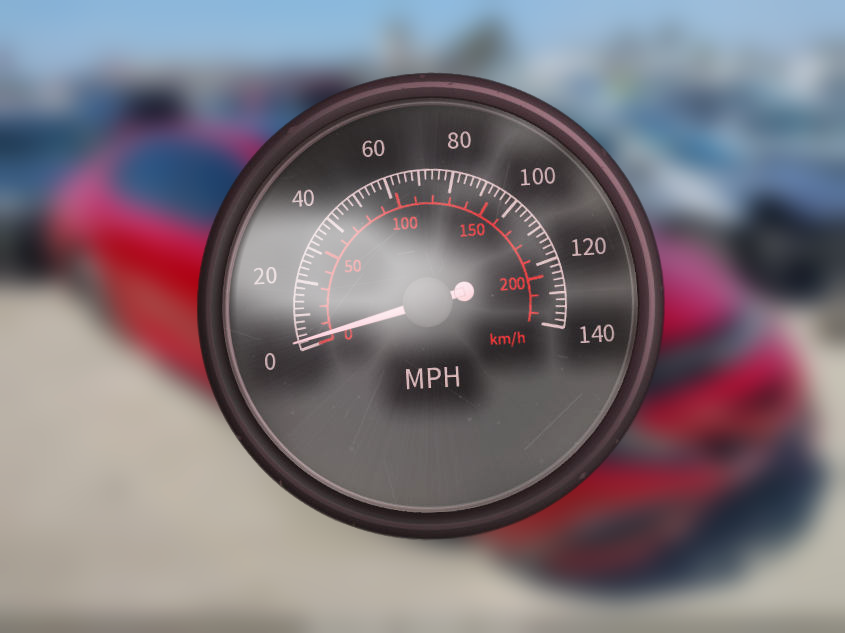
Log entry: 2 mph
